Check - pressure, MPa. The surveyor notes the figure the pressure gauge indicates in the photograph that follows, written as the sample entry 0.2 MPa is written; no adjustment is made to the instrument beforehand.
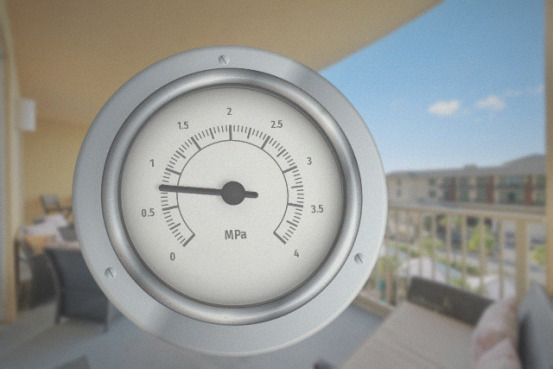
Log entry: 0.75 MPa
